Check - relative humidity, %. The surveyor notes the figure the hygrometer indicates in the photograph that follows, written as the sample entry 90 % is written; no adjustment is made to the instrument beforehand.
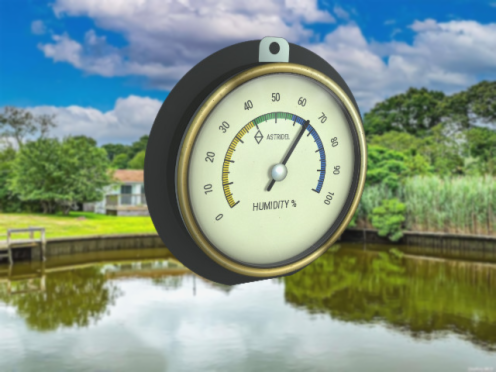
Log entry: 65 %
